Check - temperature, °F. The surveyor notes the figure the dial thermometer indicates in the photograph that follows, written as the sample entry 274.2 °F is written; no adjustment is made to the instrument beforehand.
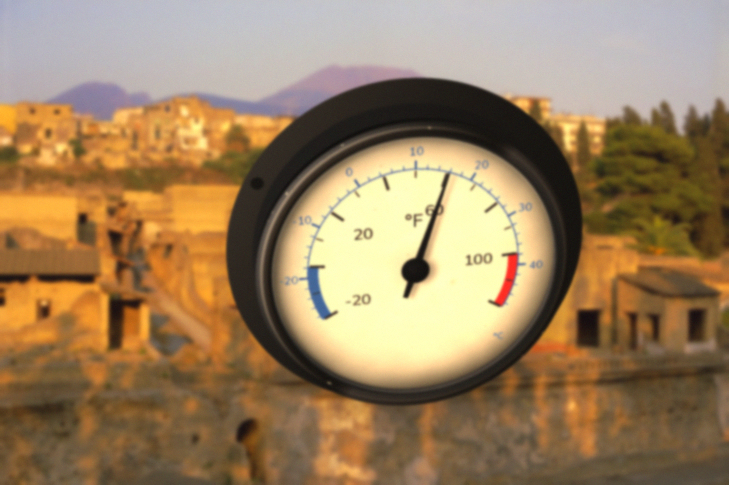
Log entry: 60 °F
